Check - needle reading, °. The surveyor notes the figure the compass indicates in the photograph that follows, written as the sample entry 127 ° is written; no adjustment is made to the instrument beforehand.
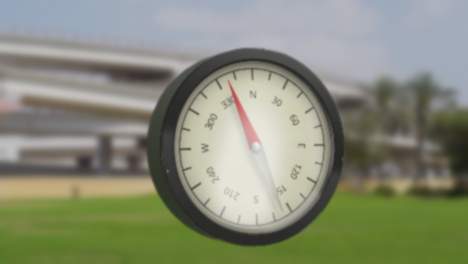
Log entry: 337.5 °
